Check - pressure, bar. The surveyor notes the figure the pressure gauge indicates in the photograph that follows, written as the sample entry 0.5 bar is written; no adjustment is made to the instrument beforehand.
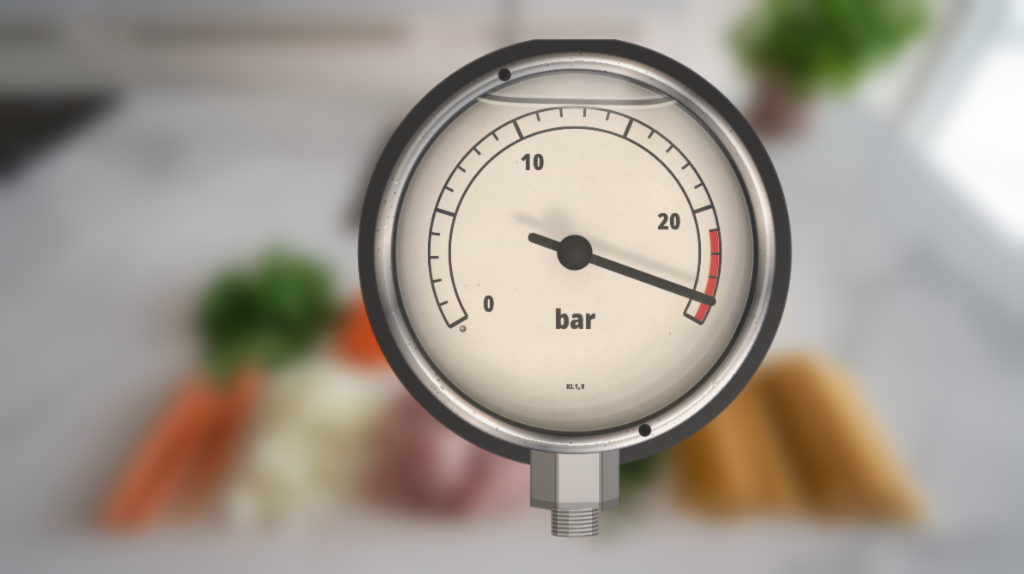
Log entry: 24 bar
